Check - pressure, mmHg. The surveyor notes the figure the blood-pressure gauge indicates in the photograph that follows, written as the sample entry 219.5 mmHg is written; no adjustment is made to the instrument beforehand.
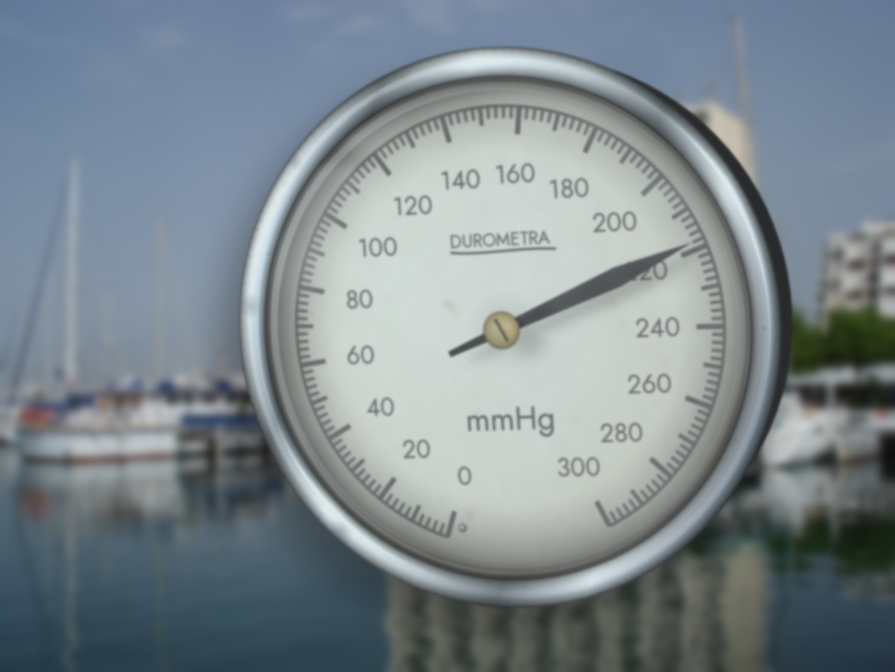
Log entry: 218 mmHg
